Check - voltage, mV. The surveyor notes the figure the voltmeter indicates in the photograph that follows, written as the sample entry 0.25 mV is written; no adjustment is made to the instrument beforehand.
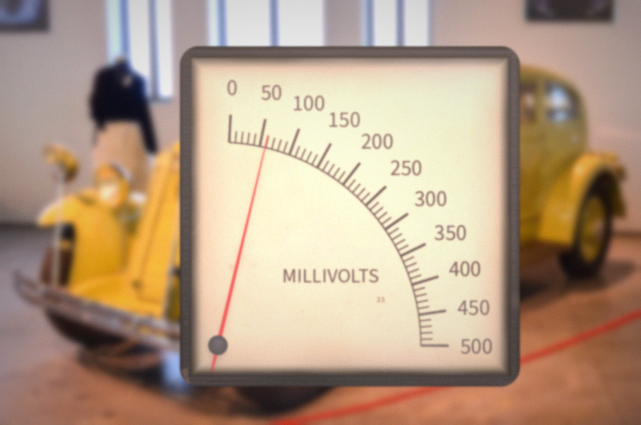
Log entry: 60 mV
